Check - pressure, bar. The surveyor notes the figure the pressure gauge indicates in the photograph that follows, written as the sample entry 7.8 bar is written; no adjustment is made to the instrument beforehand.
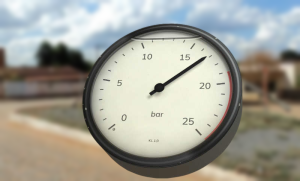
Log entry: 17 bar
